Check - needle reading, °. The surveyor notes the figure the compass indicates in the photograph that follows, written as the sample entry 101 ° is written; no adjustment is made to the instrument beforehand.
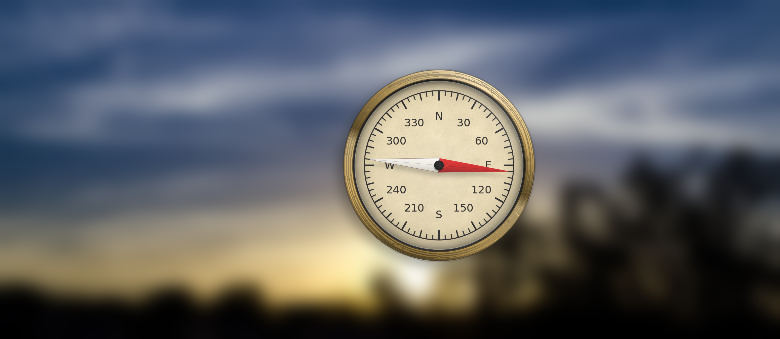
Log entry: 95 °
